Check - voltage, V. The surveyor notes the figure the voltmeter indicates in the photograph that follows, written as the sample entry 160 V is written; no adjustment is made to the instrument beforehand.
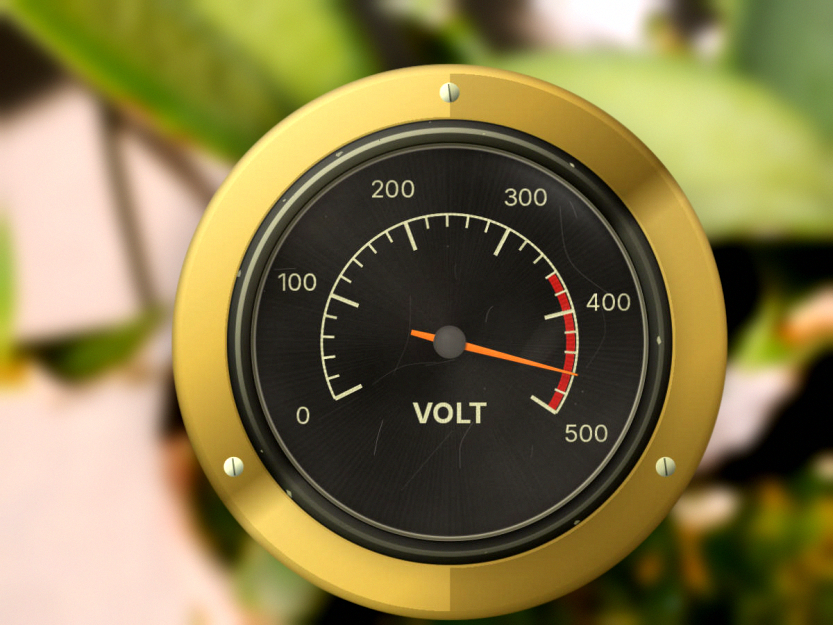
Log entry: 460 V
